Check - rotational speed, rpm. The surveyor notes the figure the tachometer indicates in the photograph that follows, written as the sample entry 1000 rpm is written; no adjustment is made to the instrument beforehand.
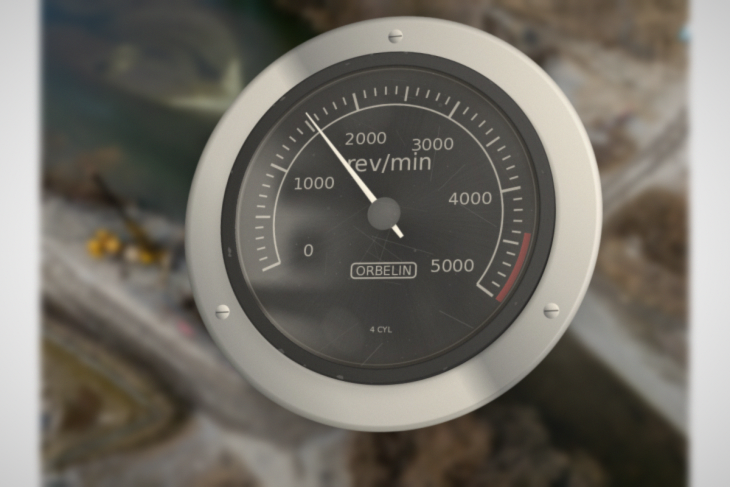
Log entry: 1550 rpm
